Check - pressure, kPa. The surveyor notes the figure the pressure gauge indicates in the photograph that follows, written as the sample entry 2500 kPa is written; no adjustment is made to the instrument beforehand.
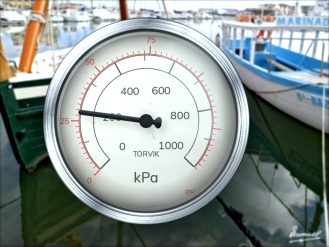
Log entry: 200 kPa
